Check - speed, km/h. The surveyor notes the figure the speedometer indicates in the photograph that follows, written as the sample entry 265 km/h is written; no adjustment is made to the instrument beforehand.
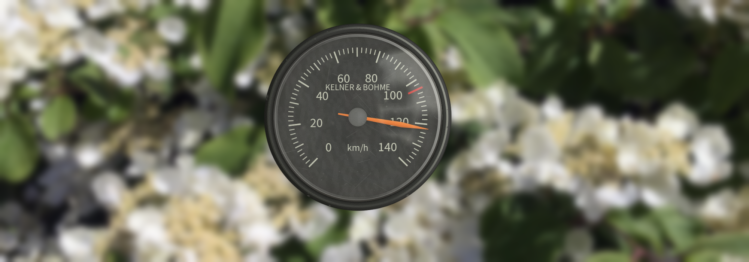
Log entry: 122 km/h
